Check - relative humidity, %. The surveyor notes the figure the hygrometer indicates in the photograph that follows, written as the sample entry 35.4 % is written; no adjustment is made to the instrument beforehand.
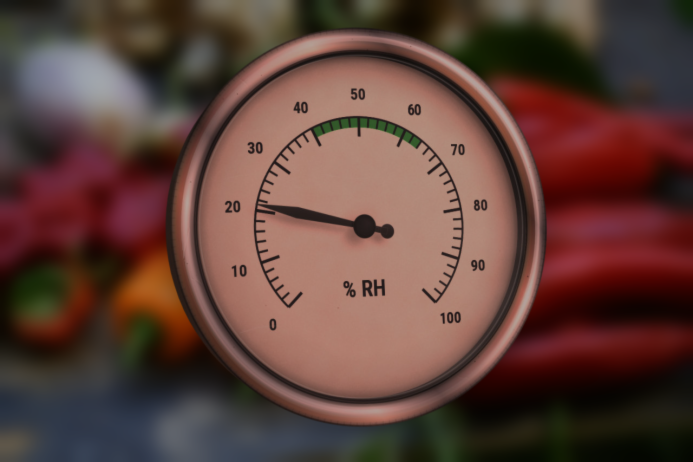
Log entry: 21 %
